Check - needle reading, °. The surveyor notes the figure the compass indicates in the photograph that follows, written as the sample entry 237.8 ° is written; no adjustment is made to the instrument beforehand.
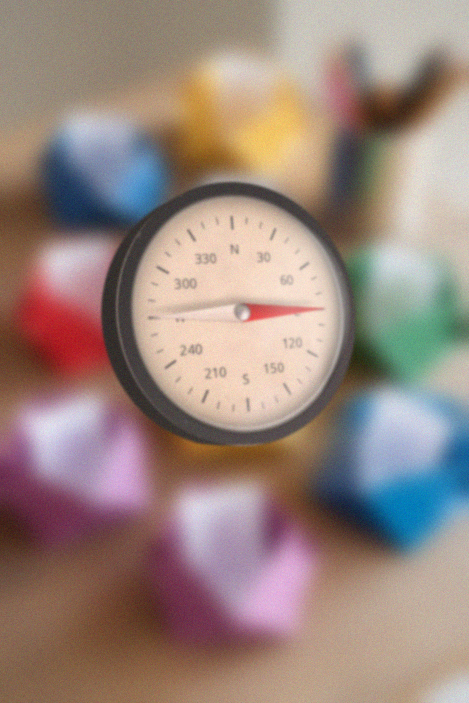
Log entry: 90 °
